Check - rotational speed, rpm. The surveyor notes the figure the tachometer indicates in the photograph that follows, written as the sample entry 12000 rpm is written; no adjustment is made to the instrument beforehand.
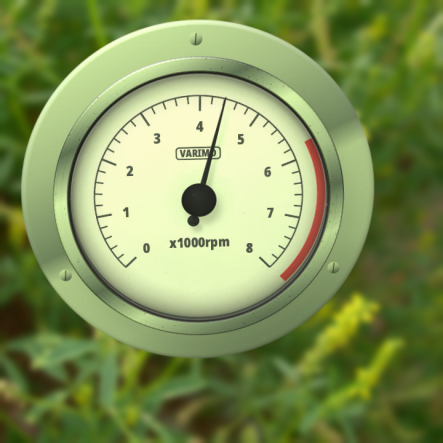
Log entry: 4400 rpm
